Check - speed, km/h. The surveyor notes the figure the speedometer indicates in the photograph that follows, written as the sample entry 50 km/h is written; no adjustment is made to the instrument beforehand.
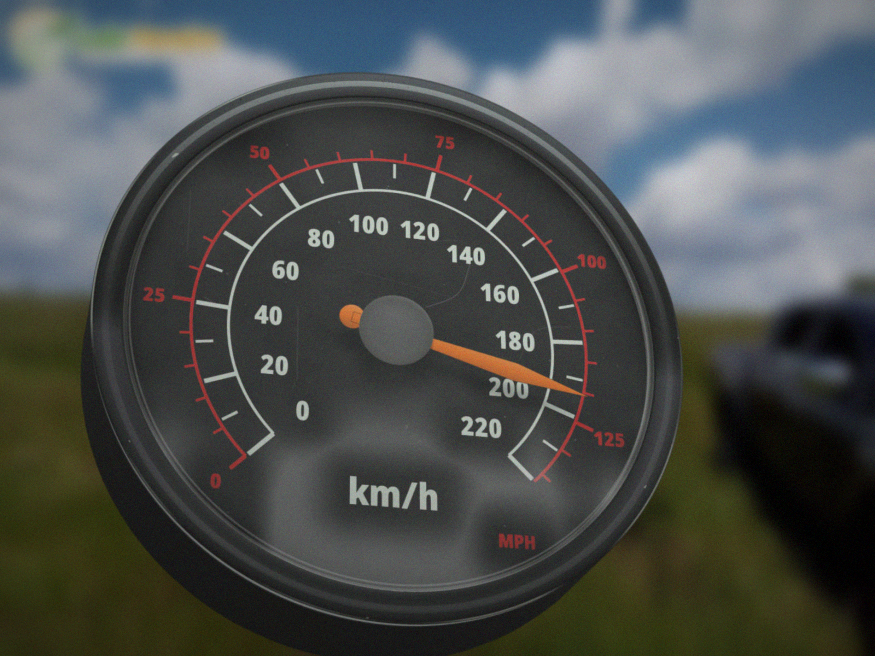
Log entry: 195 km/h
